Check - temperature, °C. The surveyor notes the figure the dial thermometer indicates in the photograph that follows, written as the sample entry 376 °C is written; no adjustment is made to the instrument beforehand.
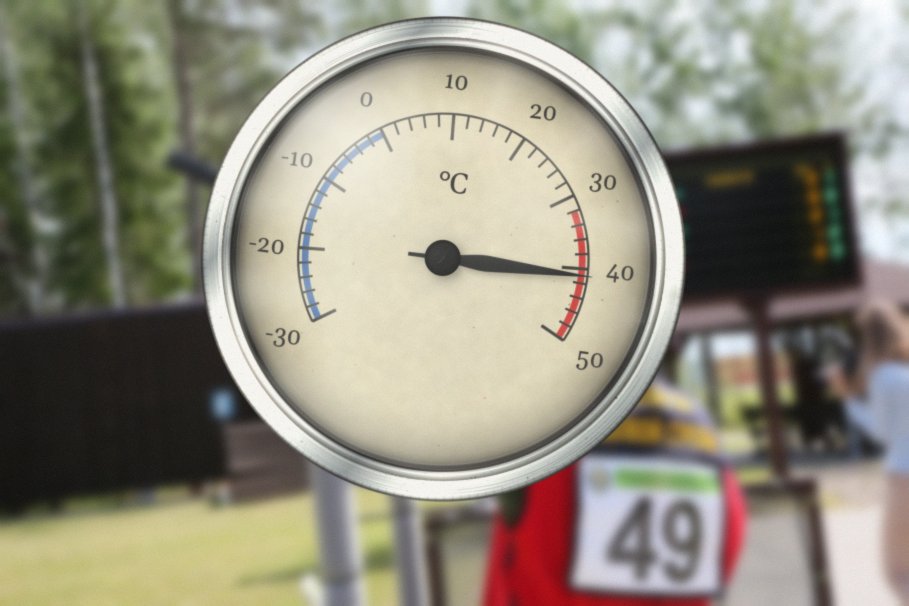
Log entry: 41 °C
